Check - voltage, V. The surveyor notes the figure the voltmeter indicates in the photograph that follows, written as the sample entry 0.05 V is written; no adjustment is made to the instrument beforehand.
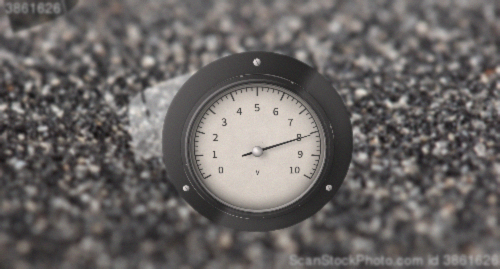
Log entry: 8 V
